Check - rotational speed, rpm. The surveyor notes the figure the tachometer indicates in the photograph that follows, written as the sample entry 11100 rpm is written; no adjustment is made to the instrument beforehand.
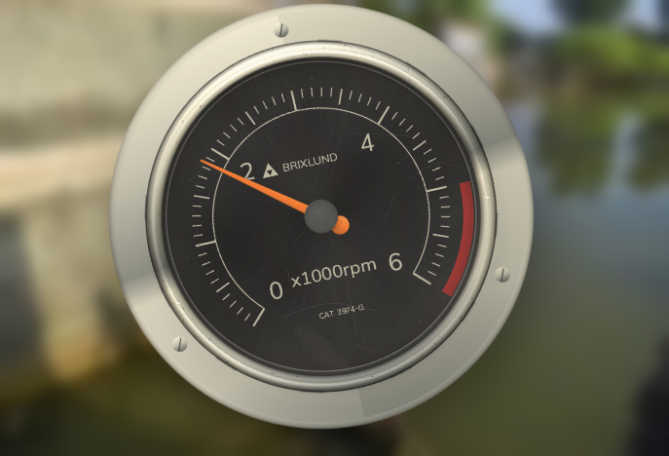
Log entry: 1850 rpm
